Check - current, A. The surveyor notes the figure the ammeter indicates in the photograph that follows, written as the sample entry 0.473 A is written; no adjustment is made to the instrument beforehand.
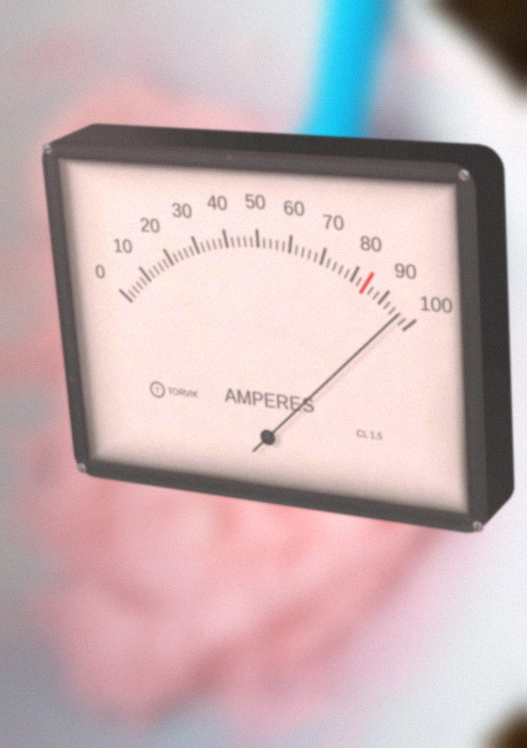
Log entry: 96 A
